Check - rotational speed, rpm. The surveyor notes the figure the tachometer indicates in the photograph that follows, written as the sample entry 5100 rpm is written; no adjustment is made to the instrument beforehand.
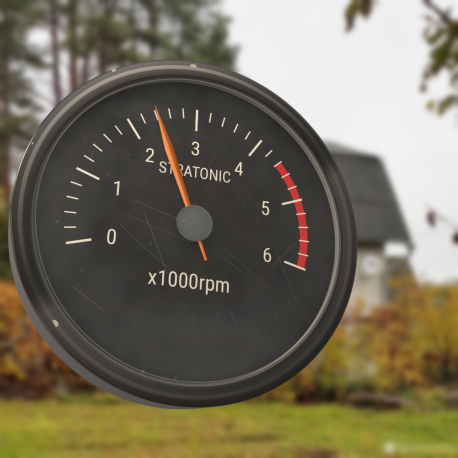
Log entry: 2400 rpm
